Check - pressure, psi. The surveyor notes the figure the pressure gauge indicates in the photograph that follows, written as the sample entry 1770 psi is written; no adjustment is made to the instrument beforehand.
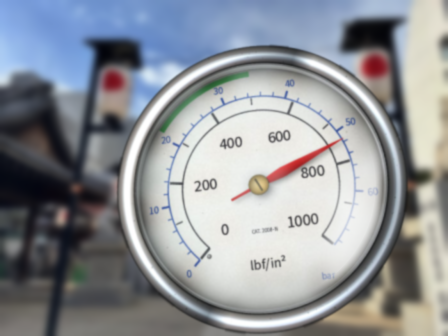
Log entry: 750 psi
